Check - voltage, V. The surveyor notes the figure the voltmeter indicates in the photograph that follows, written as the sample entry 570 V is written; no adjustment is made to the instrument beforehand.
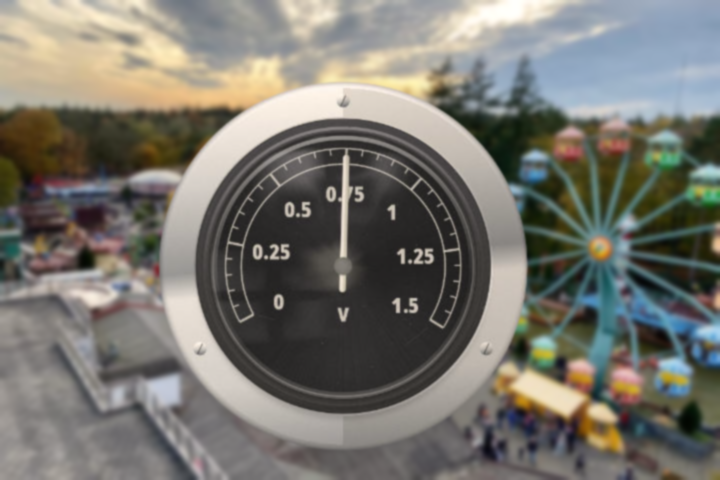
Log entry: 0.75 V
